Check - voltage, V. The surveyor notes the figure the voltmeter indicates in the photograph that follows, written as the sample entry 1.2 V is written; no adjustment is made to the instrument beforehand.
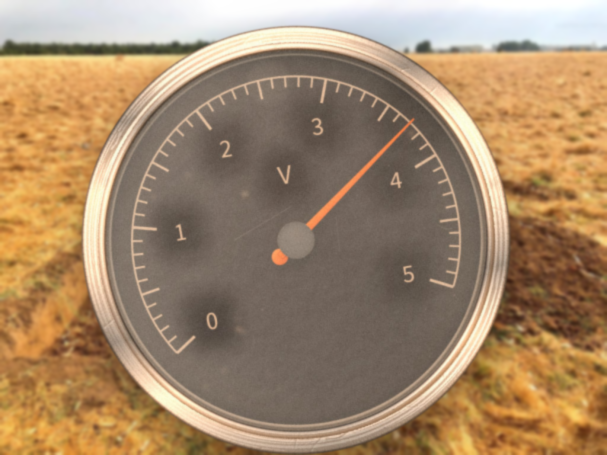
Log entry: 3.7 V
